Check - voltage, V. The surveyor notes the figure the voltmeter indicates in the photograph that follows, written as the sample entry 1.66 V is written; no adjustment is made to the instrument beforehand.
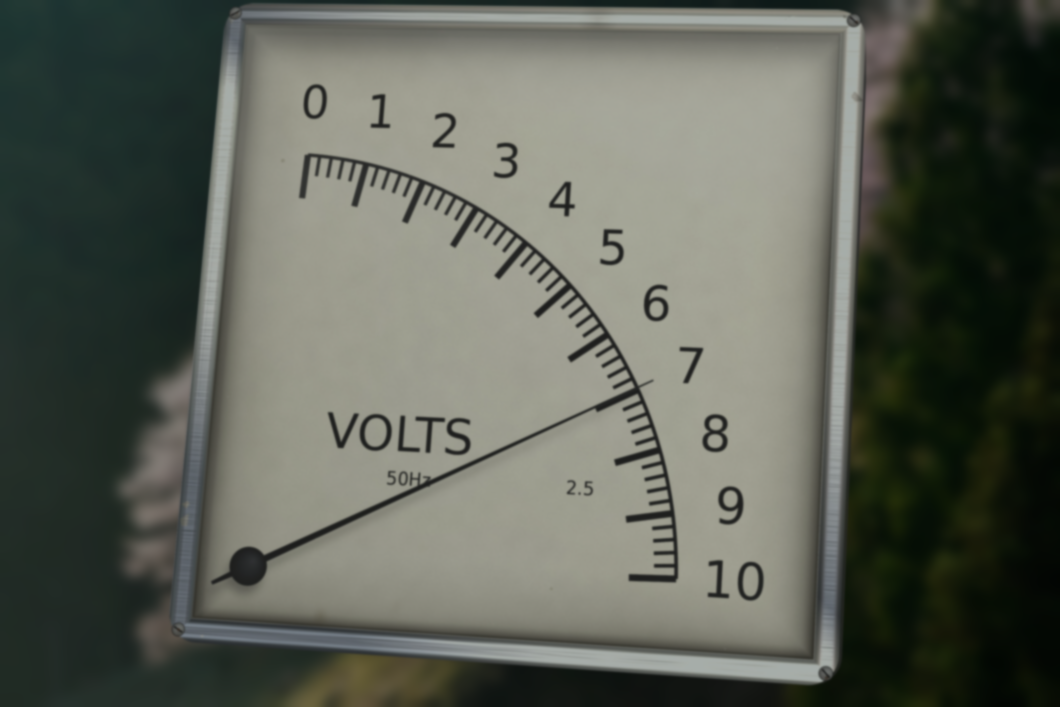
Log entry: 7 V
